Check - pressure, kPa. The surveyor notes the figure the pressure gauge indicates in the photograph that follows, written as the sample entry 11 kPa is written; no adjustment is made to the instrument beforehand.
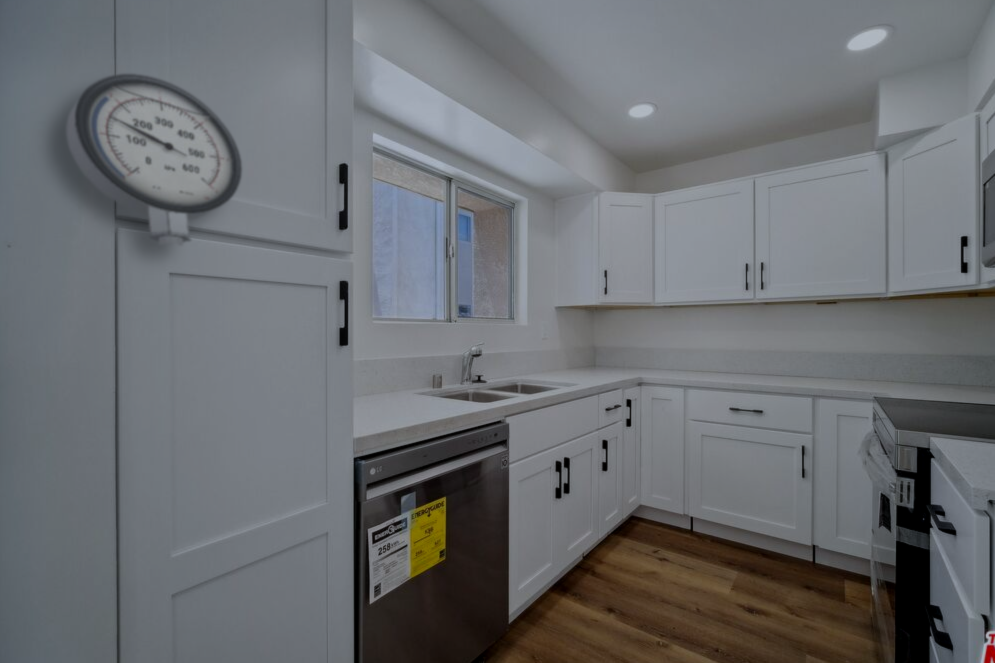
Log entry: 150 kPa
